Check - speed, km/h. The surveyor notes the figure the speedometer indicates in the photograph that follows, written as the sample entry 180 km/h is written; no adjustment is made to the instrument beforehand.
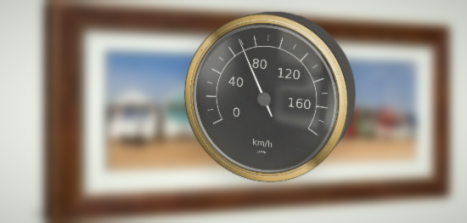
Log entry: 70 km/h
